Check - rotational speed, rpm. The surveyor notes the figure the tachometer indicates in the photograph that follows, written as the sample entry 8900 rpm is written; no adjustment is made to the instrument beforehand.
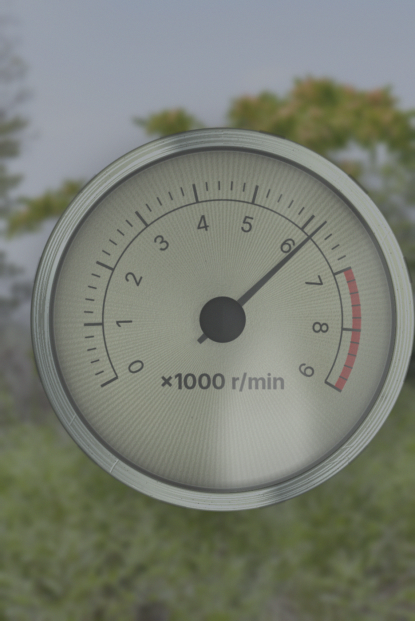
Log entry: 6200 rpm
